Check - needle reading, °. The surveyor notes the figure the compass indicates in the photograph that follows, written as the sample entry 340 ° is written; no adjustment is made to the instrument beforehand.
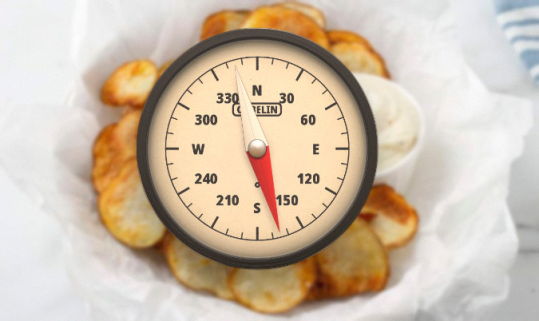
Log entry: 165 °
